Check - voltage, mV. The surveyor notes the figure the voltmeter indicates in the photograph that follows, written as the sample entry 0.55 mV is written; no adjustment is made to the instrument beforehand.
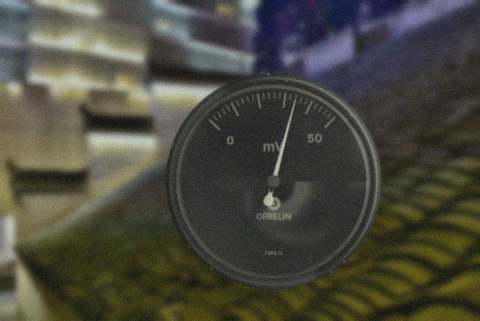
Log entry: 34 mV
